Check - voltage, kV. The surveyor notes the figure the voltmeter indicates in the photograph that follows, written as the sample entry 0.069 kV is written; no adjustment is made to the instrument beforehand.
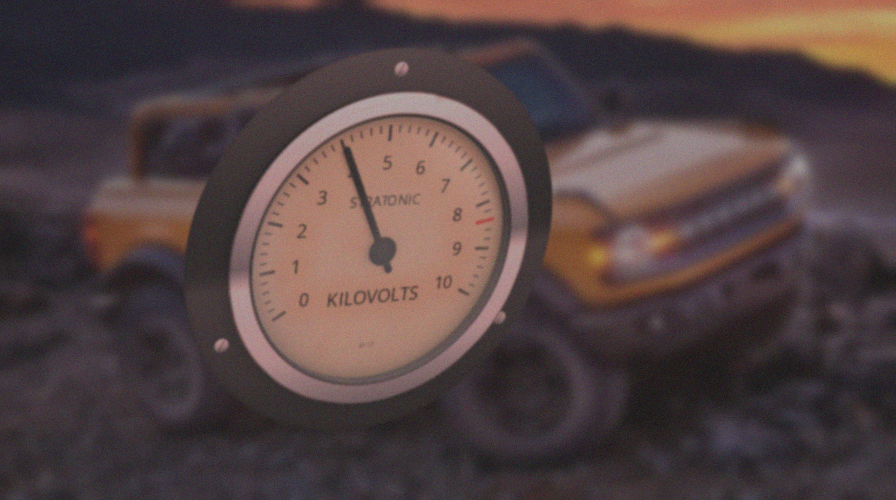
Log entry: 4 kV
